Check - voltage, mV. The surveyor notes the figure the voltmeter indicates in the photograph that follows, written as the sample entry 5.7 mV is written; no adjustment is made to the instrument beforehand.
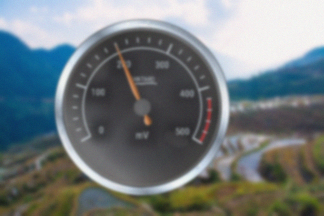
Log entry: 200 mV
